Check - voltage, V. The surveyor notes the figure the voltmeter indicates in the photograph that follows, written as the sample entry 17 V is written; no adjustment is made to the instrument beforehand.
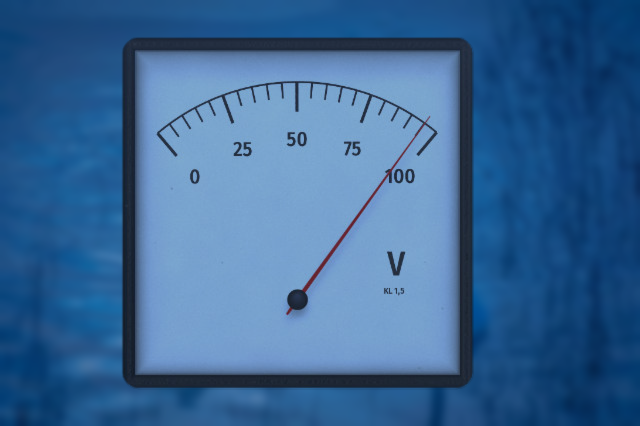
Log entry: 95 V
